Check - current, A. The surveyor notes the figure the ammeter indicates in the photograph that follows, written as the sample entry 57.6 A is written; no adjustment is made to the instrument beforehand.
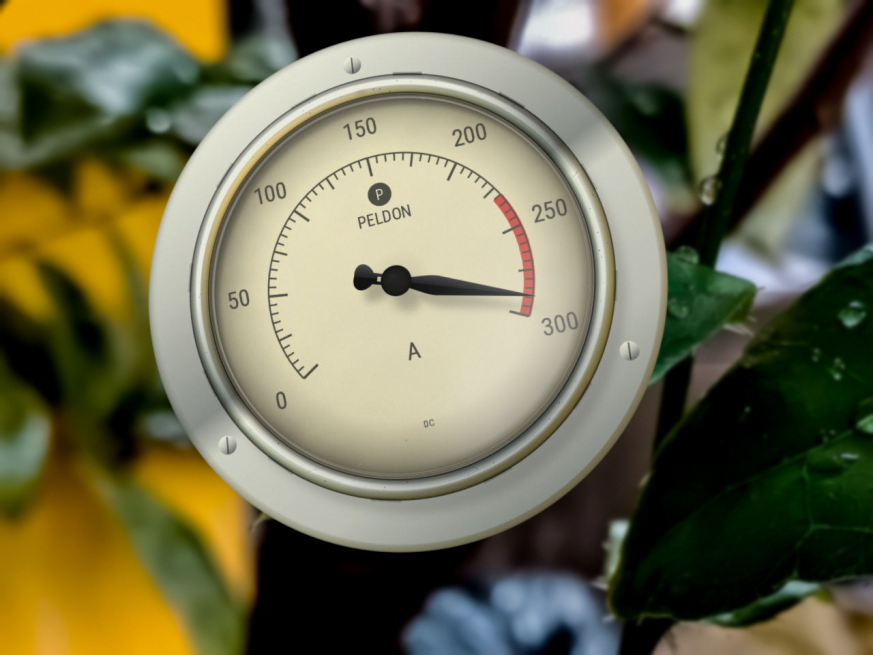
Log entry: 290 A
